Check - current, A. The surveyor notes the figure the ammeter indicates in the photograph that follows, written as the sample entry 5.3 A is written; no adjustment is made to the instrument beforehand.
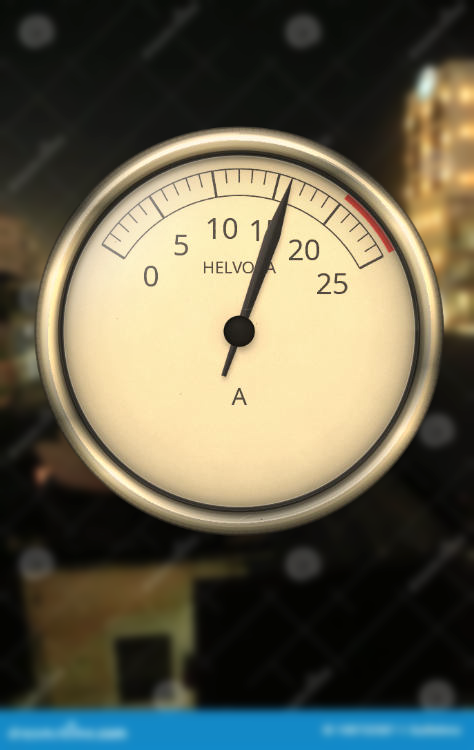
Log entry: 16 A
